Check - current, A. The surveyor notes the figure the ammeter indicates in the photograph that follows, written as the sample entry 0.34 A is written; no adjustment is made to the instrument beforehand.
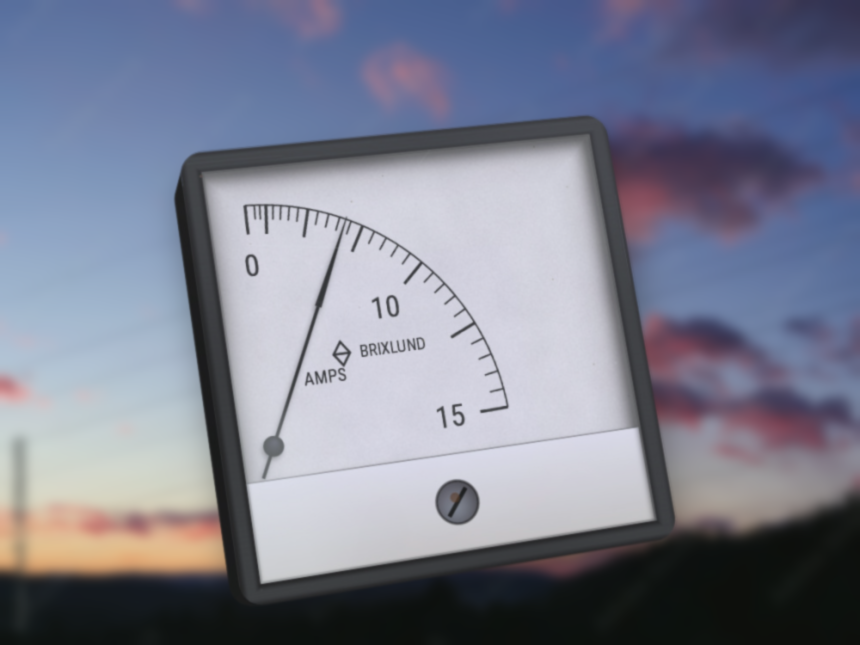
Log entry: 6.75 A
